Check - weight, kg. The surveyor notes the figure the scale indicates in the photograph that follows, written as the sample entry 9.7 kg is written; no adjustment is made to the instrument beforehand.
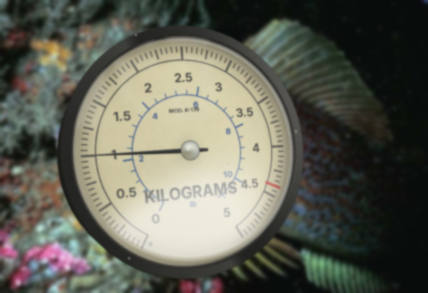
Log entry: 1 kg
